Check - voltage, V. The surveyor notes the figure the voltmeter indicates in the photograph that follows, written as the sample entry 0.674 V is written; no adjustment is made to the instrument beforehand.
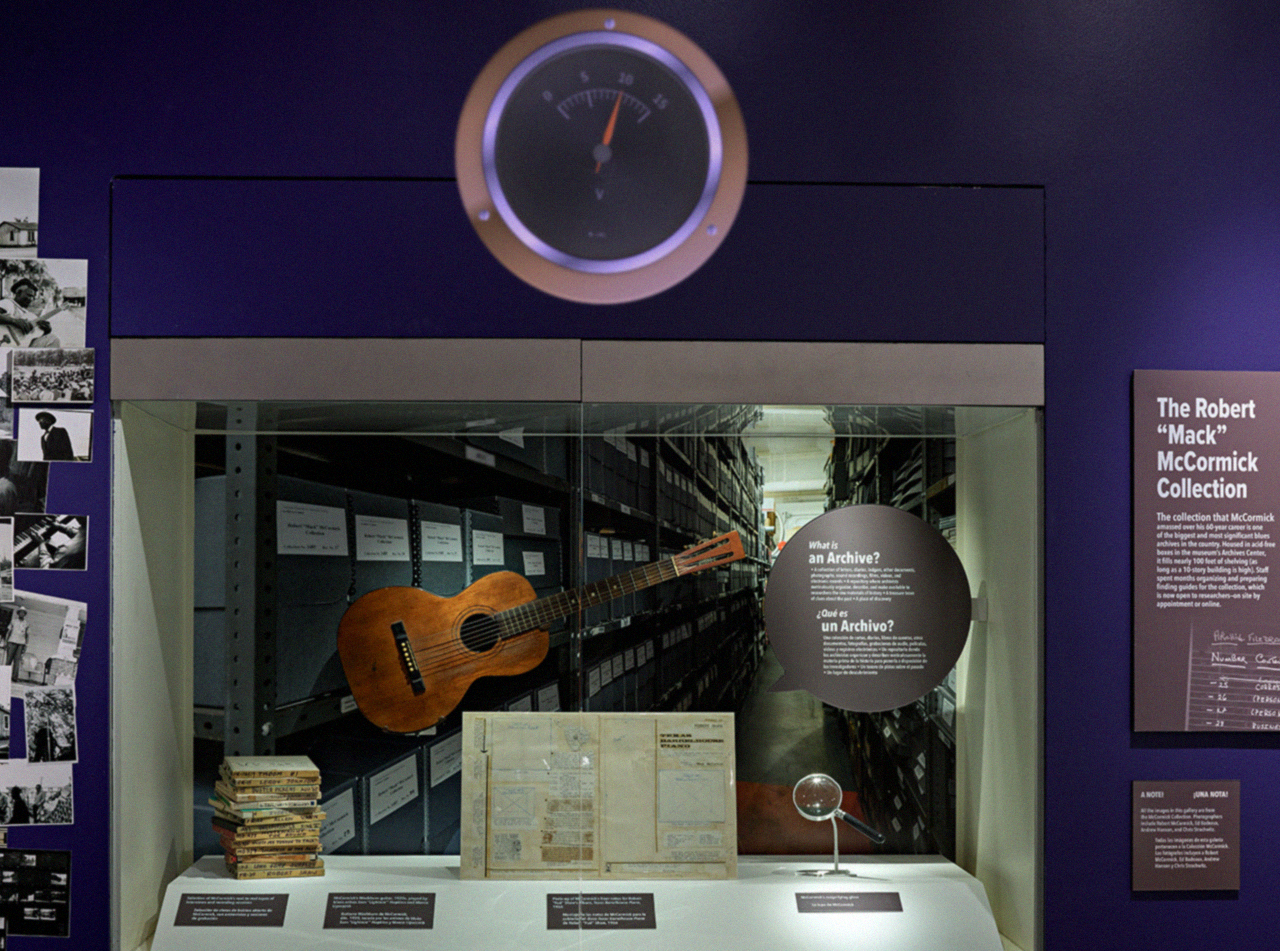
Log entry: 10 V
